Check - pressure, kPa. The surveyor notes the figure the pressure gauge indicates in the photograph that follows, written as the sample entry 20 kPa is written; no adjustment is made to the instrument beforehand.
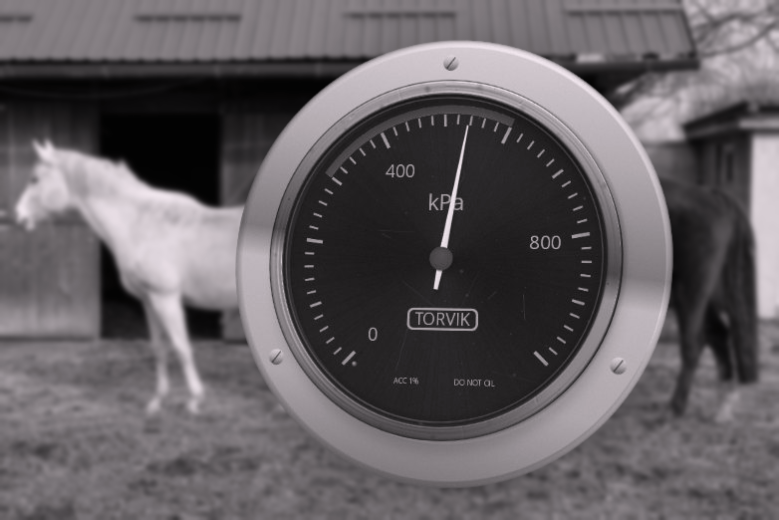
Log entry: 540 kPa
